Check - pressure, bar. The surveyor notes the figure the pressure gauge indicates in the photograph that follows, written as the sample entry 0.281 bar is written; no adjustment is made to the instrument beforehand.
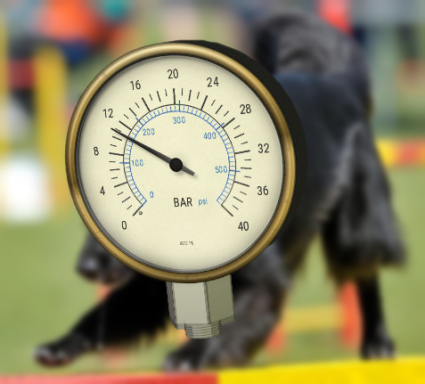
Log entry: 11 bar
